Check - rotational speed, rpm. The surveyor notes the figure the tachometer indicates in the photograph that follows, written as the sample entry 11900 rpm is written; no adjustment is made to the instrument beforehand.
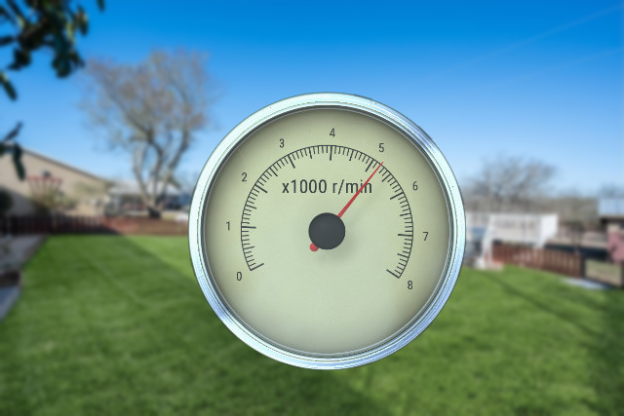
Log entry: 5200 rpm
